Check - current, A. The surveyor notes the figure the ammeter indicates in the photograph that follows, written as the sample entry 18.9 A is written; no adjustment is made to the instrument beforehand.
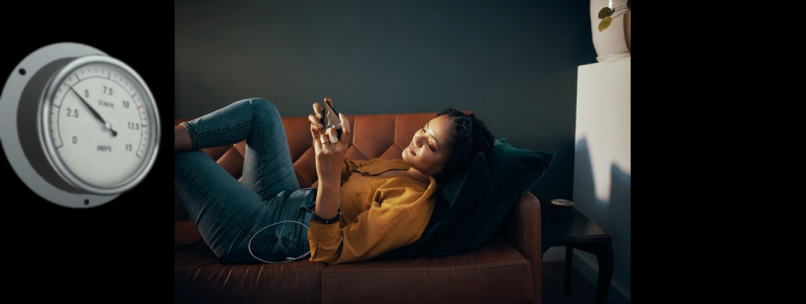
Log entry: 4 A
